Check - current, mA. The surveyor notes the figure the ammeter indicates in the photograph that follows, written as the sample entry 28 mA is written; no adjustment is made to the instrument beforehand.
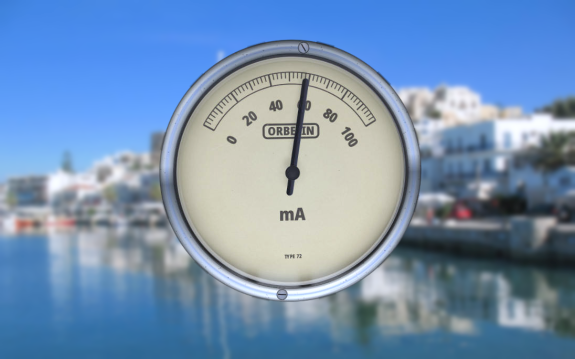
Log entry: 58 mA
